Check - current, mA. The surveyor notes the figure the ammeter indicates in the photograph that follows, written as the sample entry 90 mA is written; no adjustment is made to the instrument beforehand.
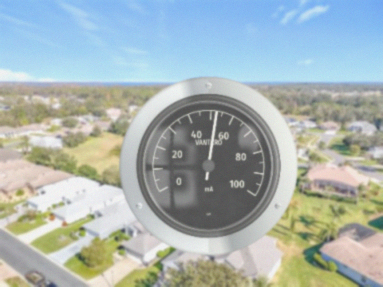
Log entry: 52.5 mA
